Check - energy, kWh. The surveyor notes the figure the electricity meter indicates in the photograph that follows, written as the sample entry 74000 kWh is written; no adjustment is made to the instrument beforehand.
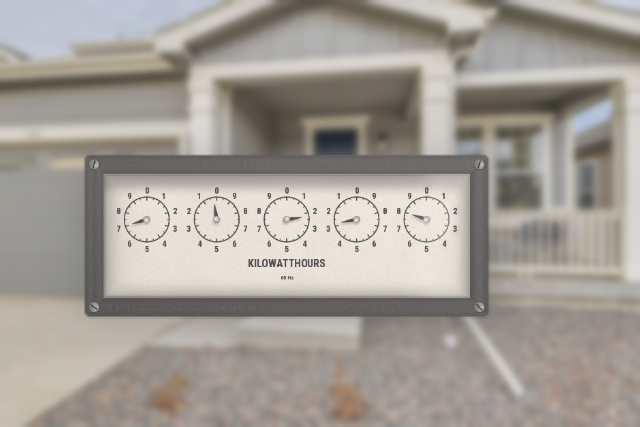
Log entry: 70228 kWh
